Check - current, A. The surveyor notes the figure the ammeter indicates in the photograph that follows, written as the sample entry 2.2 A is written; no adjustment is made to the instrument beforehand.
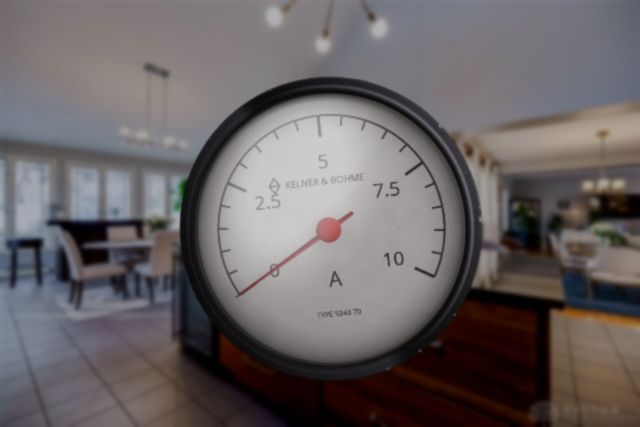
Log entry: 0 A
